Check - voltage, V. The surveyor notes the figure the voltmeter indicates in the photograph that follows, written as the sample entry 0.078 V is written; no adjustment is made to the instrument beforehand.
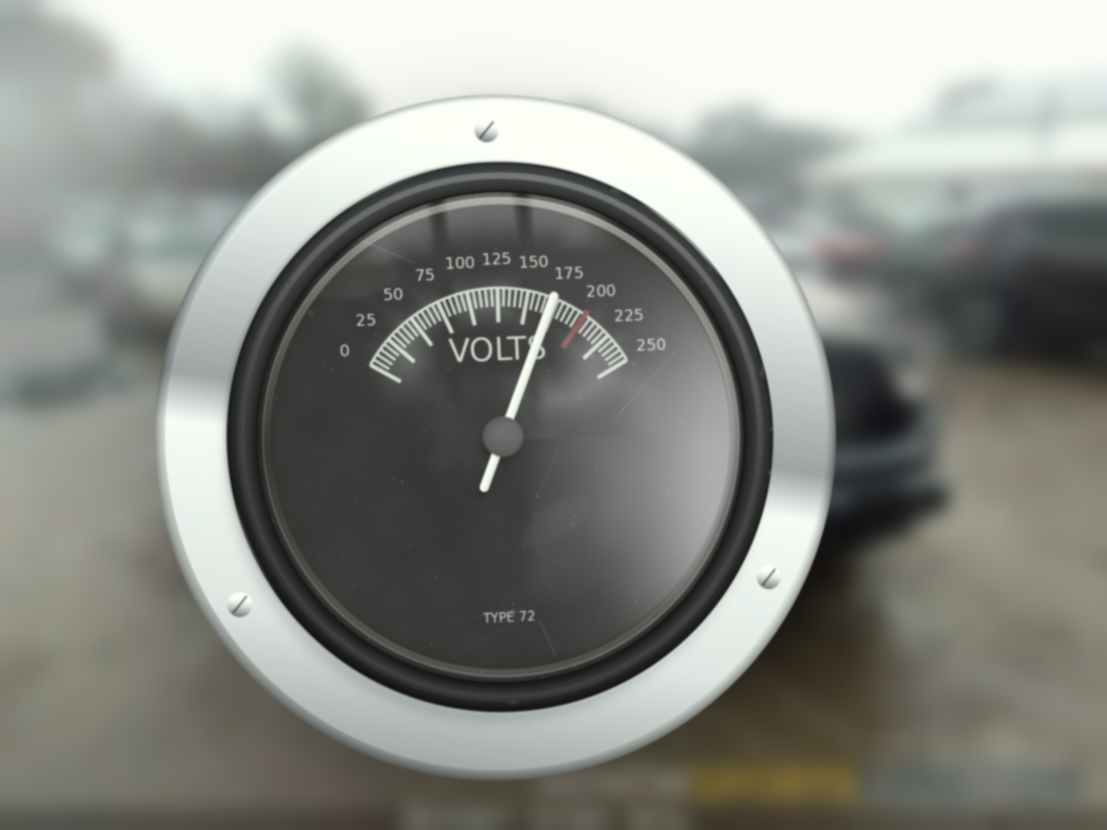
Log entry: 170 V
